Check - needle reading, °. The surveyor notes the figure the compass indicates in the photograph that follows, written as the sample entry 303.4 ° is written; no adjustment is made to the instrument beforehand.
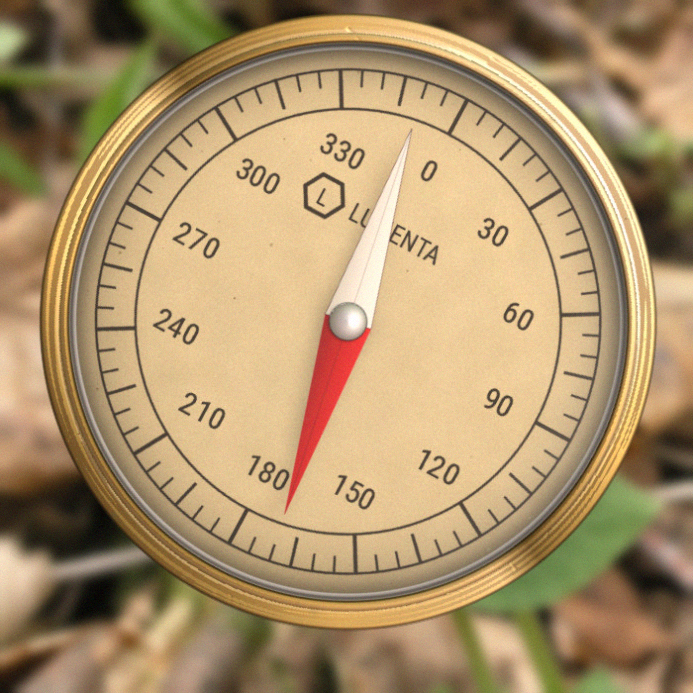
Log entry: 170 °
